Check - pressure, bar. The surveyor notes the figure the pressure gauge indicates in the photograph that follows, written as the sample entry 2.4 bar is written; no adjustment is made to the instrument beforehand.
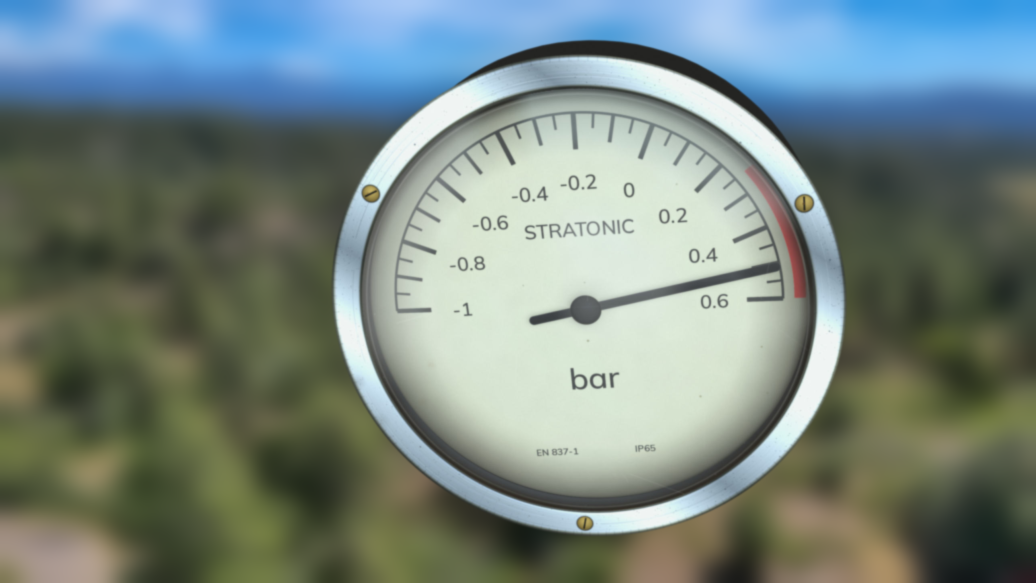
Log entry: 0.5 bar
